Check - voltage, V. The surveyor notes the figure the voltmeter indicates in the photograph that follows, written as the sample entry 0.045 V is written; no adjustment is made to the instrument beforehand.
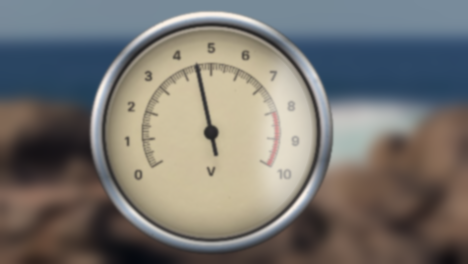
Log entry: 4.5 V
